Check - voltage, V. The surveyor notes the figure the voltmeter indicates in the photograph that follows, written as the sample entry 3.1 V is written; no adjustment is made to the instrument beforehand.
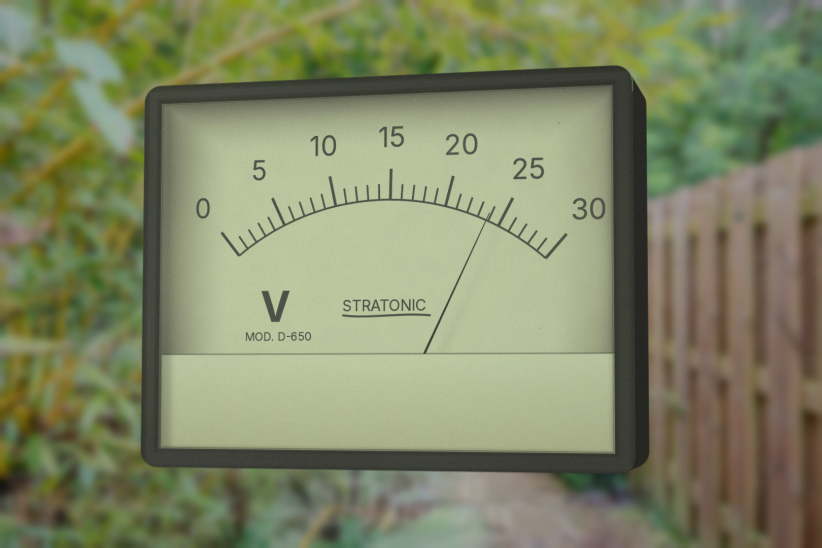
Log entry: 24 V
